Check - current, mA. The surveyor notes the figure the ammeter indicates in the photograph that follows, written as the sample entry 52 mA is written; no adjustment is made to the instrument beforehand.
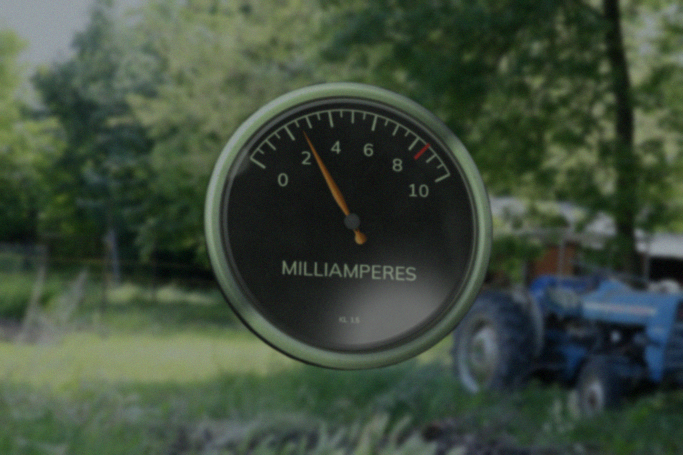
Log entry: 2.5 mA
